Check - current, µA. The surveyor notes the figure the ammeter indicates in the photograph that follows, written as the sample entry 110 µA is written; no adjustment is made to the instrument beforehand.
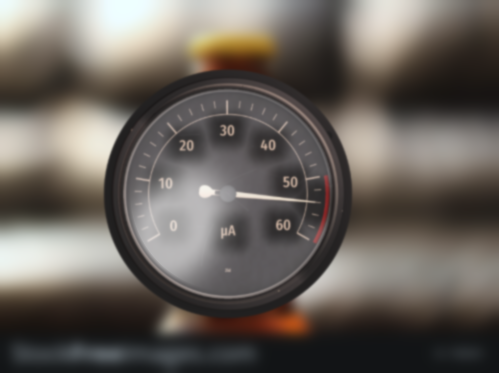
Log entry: 54 µA
